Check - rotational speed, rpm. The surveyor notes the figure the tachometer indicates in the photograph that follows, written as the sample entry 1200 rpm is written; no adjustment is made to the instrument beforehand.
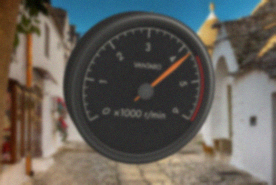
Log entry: 4200 rpm
